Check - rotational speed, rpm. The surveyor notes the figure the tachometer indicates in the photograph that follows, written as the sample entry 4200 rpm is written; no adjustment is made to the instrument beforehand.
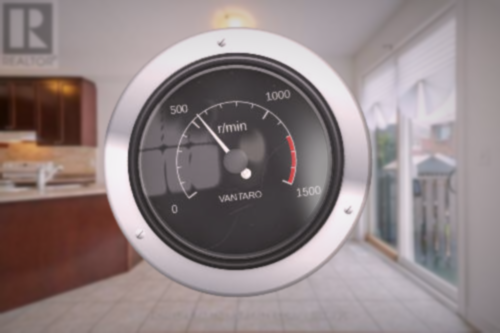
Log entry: 550 rpm
